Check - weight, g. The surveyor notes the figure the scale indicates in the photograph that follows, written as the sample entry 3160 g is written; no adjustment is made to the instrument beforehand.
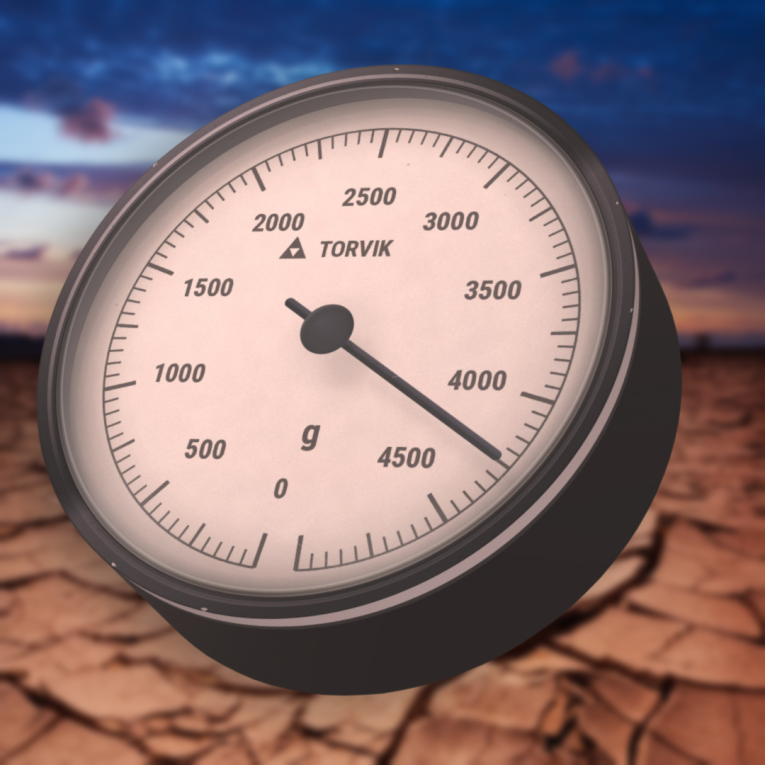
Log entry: 4250 g
